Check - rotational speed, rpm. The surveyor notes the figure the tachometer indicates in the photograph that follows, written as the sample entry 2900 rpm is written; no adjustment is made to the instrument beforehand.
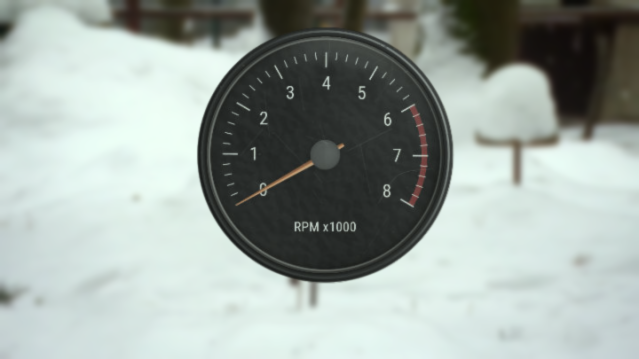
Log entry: 0 rpm
